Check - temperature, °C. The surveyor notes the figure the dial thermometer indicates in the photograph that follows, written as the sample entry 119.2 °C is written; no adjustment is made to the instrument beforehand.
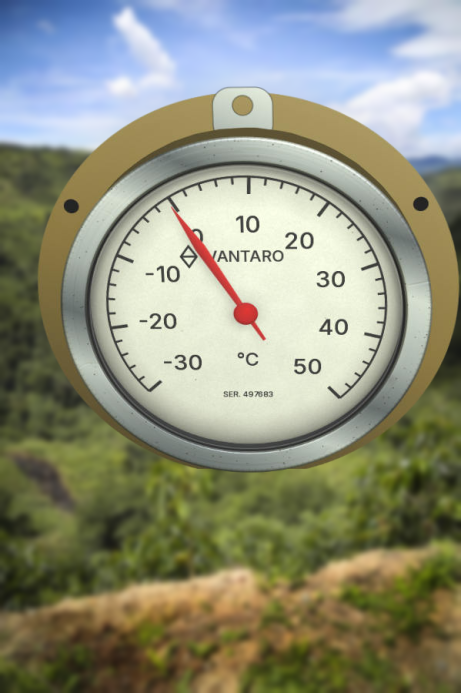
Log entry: 0 °C
